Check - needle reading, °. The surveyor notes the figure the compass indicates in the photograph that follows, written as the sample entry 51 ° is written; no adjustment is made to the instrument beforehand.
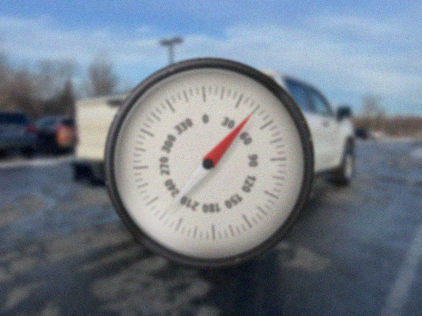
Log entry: 45 °
